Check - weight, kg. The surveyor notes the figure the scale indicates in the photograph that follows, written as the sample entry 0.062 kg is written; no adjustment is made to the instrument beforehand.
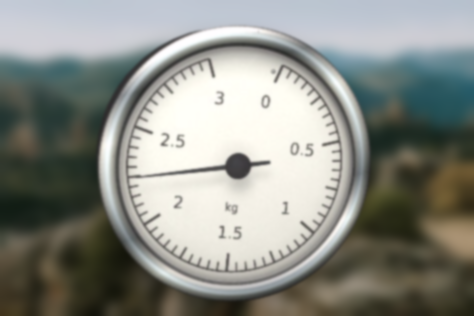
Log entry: 2.25 kg
